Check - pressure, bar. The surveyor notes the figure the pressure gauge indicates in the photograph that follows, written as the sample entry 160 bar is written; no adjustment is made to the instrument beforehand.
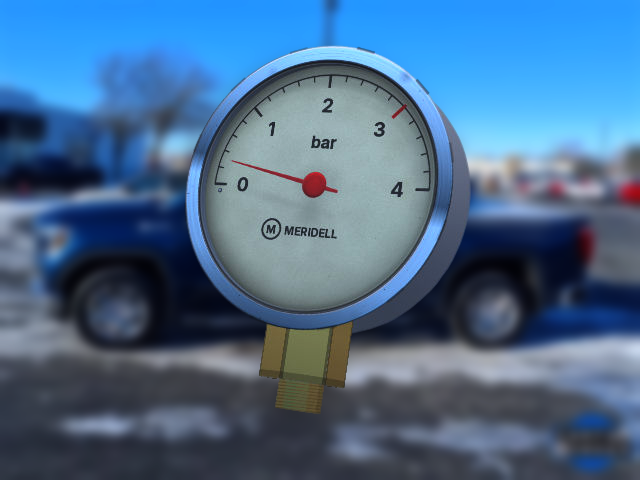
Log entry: 0.3 bar
